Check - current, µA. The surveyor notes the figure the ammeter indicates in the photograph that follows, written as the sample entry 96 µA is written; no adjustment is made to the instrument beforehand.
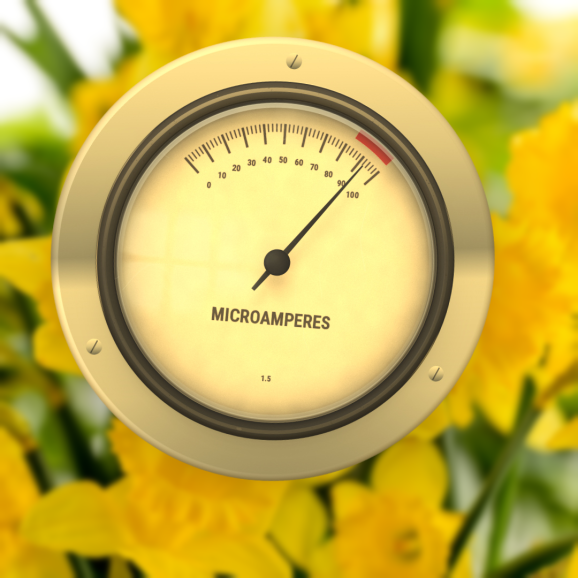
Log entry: 92 µA
